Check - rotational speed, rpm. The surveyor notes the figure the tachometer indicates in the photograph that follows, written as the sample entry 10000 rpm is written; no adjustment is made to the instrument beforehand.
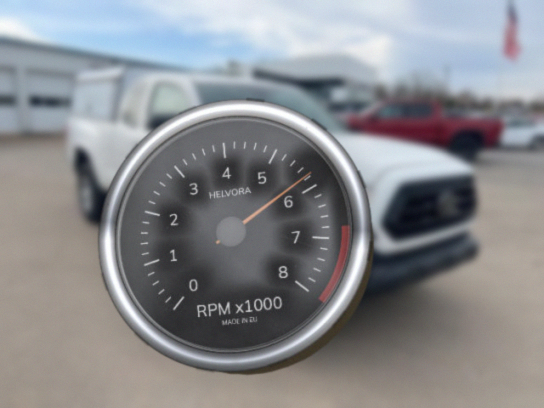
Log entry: 5800 rpm
